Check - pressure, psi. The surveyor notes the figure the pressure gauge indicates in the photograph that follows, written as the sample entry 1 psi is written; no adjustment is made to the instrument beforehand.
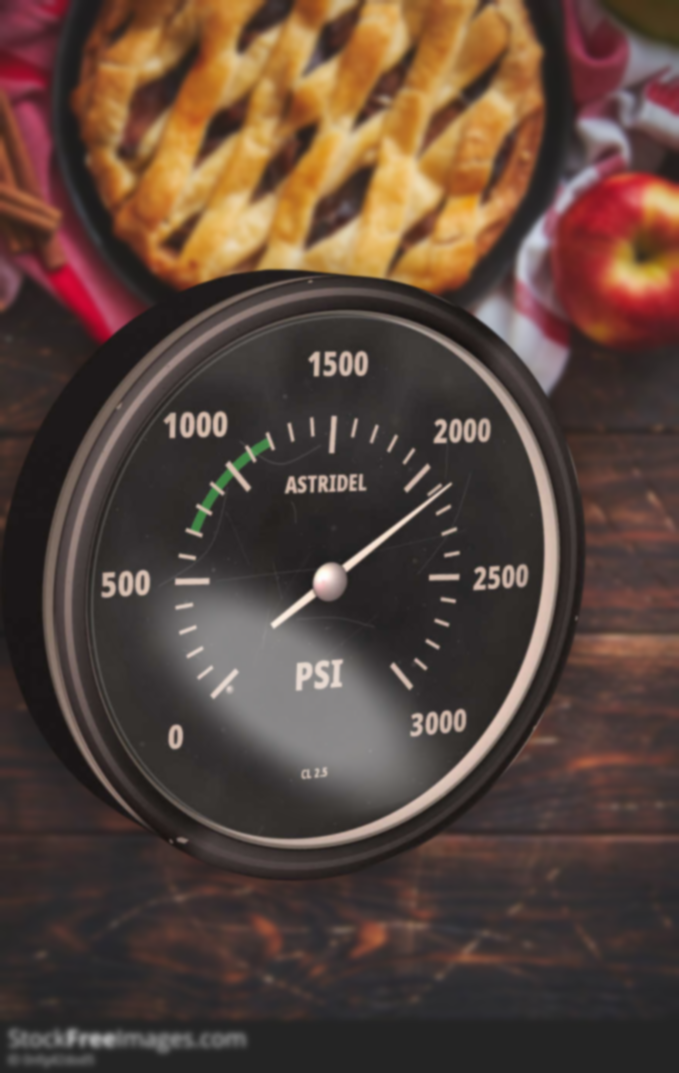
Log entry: 2100 psi
